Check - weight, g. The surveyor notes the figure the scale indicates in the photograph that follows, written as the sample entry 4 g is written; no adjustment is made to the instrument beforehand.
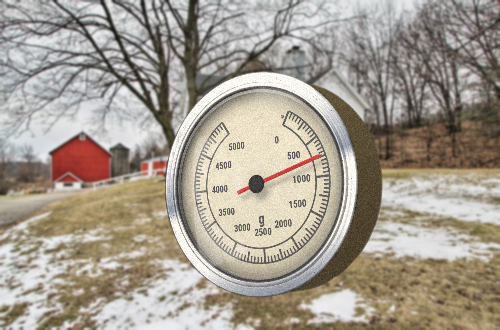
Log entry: 750 g
